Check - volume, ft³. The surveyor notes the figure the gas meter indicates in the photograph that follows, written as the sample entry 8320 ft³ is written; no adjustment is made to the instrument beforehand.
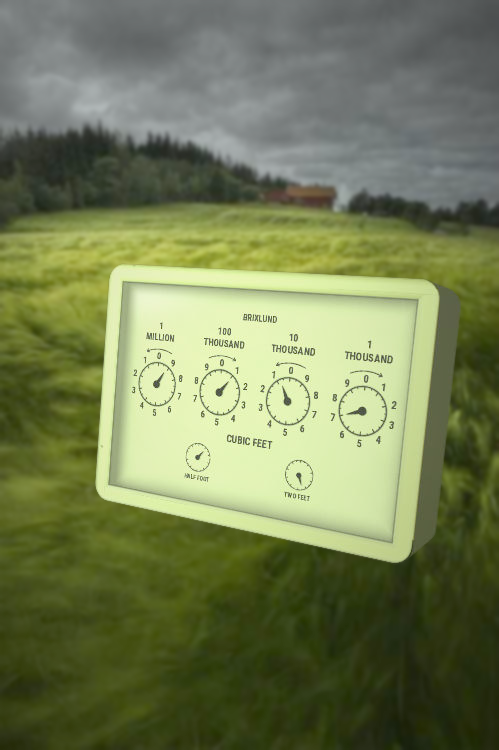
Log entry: 910700 ft³
